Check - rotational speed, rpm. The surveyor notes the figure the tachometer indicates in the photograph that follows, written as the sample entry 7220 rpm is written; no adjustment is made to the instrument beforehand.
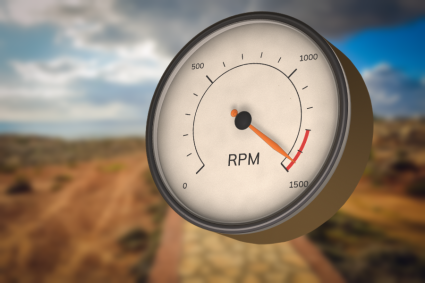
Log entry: 1450 rpm
